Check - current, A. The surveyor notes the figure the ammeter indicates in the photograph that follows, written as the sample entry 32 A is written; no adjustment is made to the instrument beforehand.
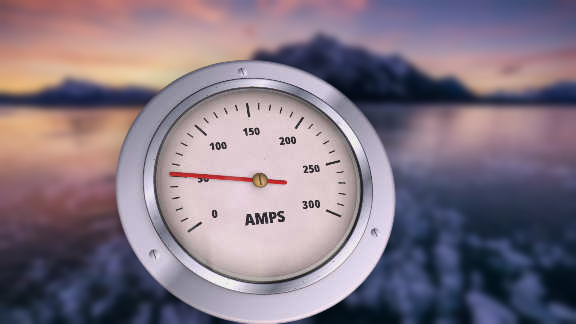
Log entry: 50 A
